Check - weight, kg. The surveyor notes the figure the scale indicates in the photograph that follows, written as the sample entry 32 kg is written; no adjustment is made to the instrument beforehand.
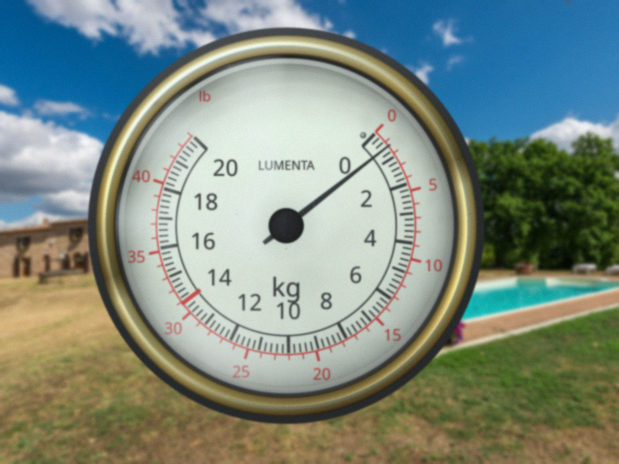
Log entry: 0.6 kg
